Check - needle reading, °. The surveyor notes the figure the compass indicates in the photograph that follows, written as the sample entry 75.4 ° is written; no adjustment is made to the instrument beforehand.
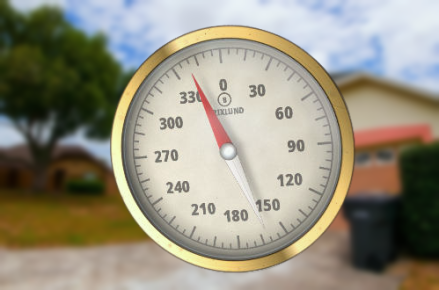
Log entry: 340 °
